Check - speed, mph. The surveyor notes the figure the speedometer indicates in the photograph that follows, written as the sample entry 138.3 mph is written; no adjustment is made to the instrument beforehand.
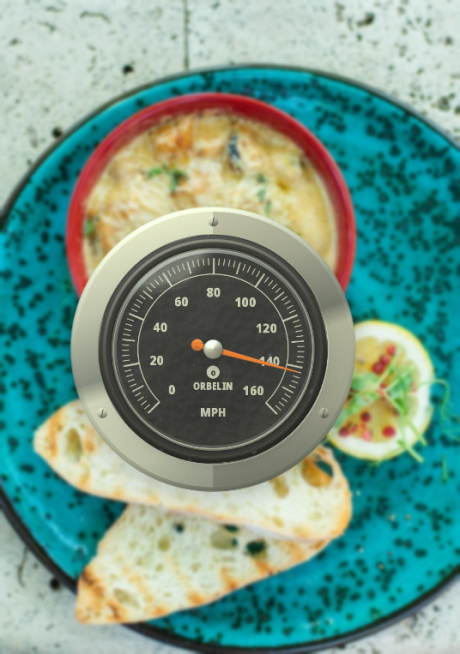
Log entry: 142 mph
